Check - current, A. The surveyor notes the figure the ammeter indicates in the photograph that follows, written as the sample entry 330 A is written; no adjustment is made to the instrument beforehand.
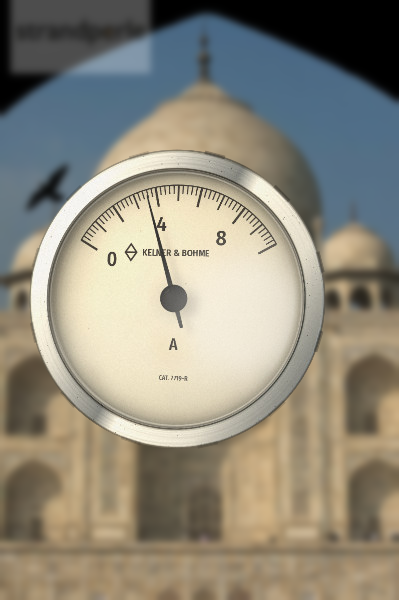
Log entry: 3.6 A
